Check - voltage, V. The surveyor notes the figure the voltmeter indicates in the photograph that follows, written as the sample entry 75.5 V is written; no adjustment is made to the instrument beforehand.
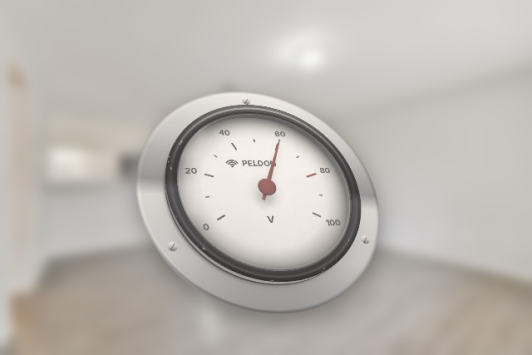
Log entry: 60 V
